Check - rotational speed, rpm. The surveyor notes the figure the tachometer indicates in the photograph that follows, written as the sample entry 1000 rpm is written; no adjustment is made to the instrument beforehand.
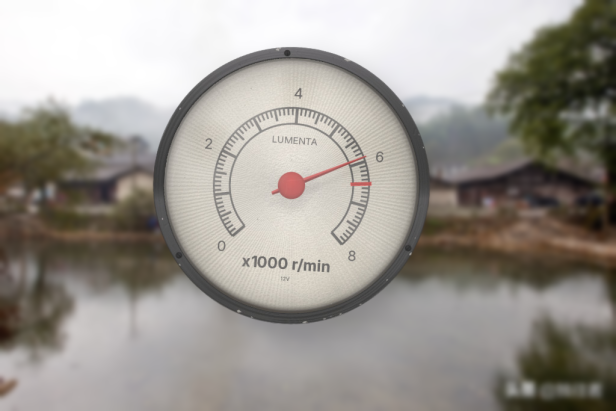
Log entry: 5900 rpm
